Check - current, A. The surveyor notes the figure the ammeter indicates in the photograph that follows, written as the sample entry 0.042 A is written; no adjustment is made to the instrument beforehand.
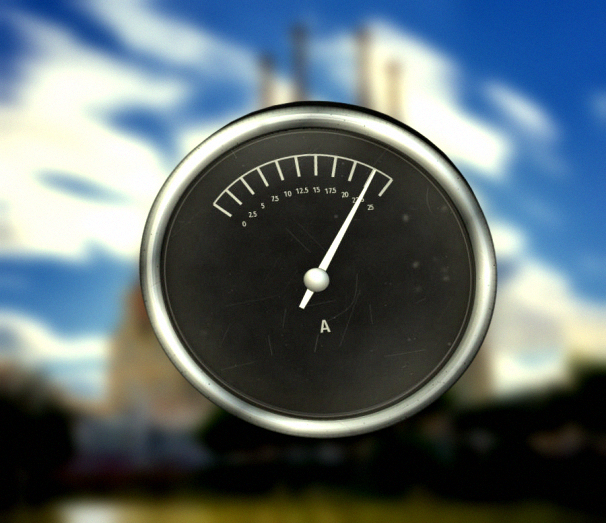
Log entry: 22.5 A
